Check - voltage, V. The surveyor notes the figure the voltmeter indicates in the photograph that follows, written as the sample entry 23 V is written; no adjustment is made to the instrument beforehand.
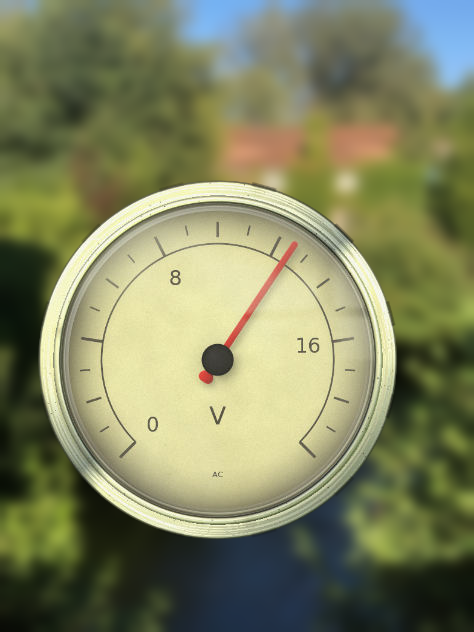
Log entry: 12.5 V
